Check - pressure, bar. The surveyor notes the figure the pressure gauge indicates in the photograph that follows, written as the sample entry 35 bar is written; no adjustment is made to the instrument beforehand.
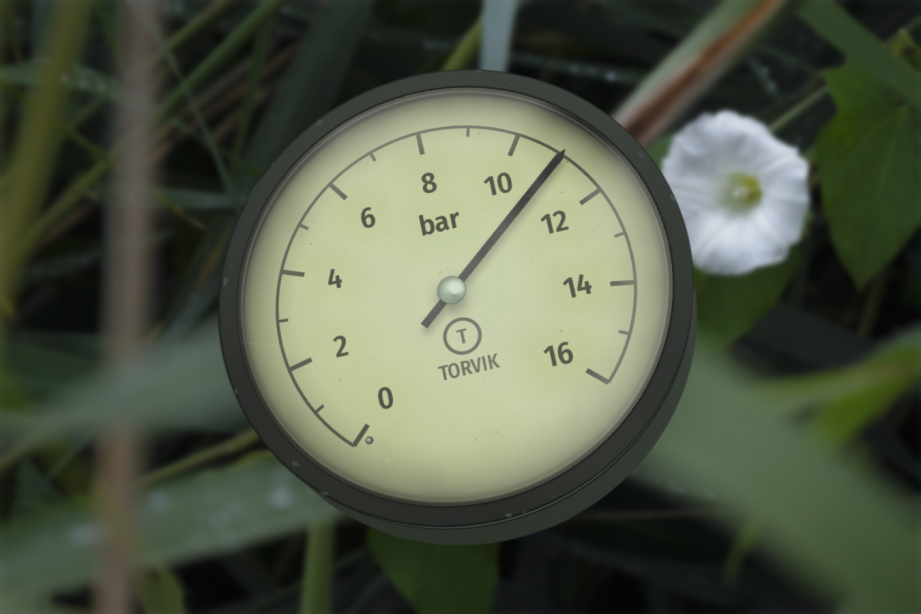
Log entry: 11 bar
